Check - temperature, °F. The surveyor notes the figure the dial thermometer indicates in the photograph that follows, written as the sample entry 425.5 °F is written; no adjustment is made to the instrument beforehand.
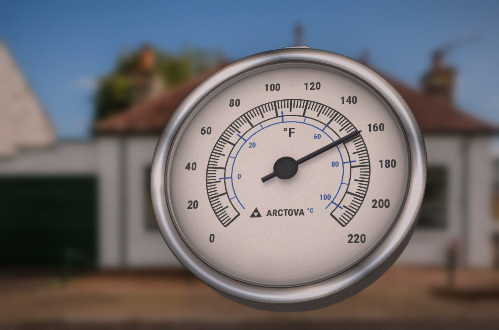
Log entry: 160 °F
